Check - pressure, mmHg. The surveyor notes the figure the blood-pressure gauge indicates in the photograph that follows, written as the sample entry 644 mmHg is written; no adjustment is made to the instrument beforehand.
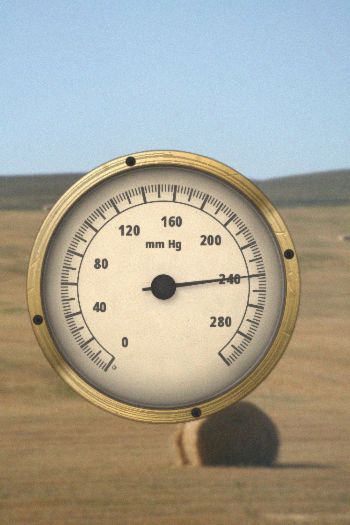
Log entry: 240 mmHg
